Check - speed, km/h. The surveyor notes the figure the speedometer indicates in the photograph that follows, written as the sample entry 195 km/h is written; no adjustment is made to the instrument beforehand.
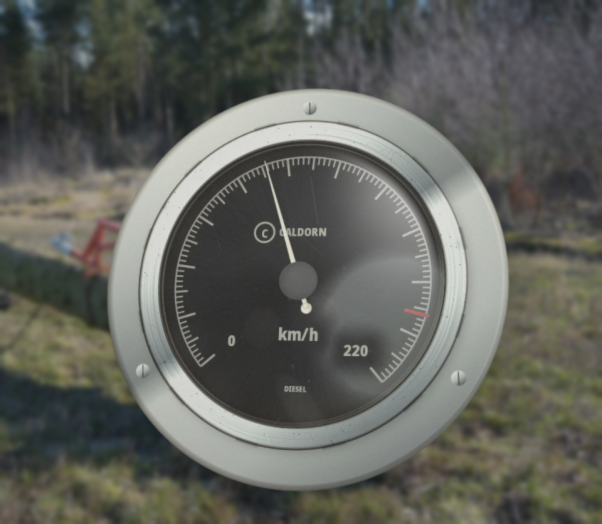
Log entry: 92 km/h
